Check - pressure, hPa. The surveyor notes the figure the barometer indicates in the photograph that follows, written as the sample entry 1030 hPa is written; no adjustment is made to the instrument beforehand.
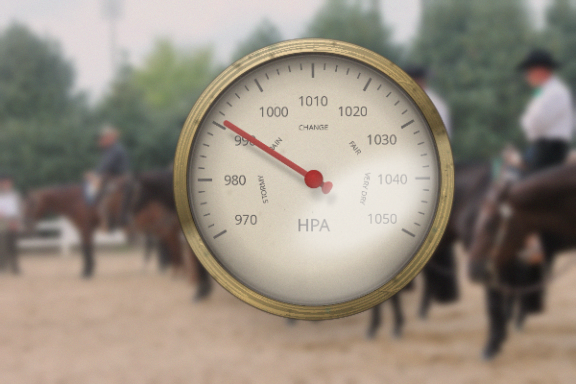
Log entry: 991 hPa
